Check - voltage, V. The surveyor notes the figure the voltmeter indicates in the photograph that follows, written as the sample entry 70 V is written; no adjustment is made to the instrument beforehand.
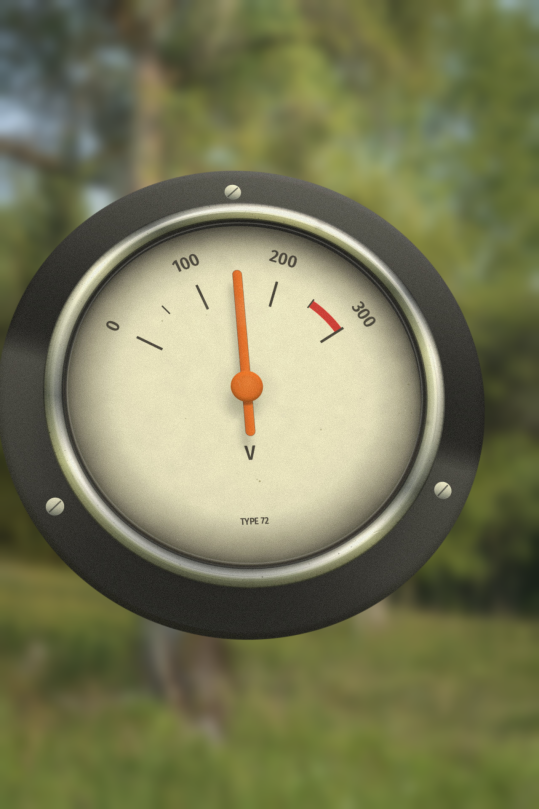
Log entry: 150 V
